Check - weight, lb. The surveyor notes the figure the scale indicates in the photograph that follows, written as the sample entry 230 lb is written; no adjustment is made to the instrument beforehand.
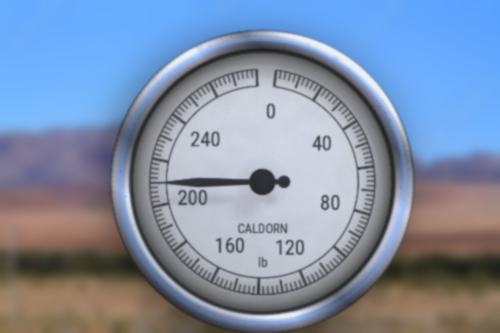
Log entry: 210 lb
